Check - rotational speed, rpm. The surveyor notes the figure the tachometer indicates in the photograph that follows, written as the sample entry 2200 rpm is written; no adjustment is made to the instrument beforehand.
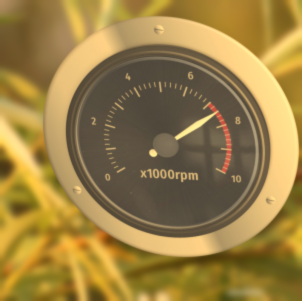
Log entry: 7400 rpm
